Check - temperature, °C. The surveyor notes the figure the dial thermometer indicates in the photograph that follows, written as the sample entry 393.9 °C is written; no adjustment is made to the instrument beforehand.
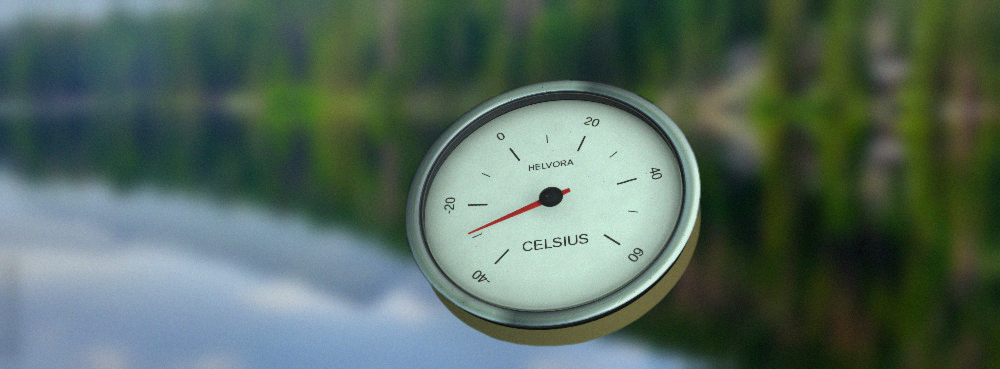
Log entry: -30 °C
